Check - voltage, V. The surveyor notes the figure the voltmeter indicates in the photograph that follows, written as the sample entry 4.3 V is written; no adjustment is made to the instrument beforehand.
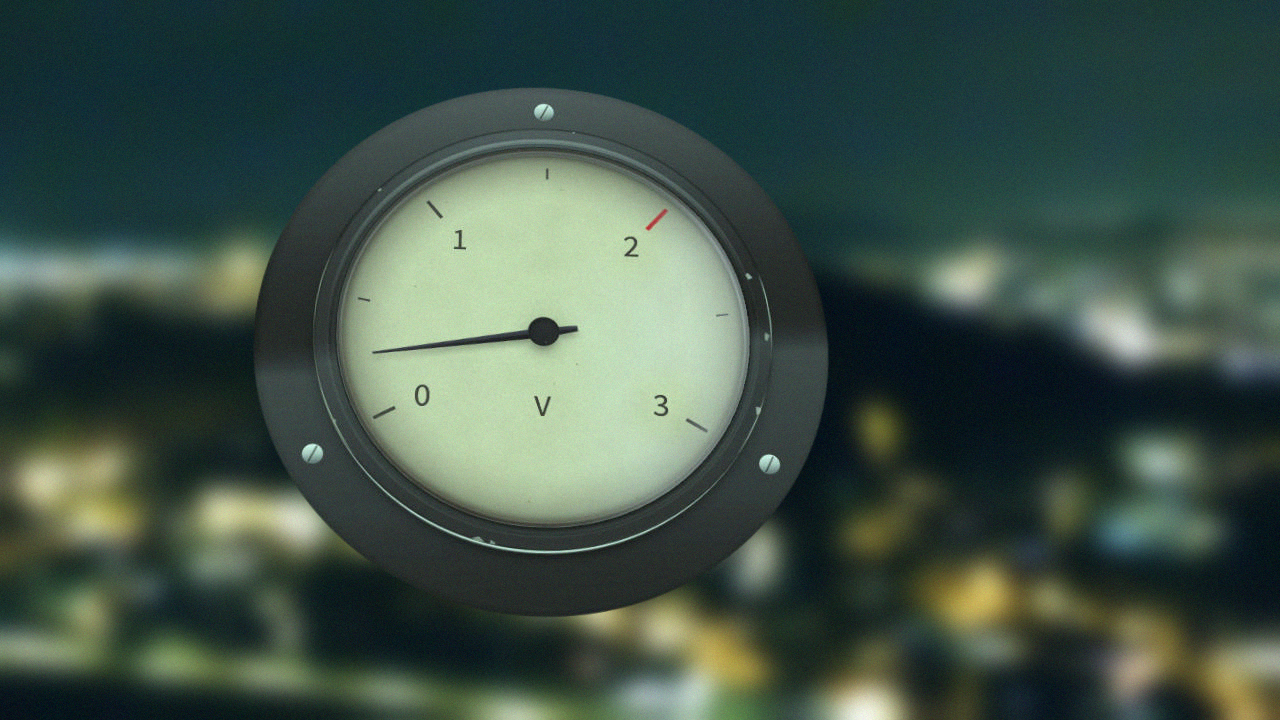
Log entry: 0.25 V
